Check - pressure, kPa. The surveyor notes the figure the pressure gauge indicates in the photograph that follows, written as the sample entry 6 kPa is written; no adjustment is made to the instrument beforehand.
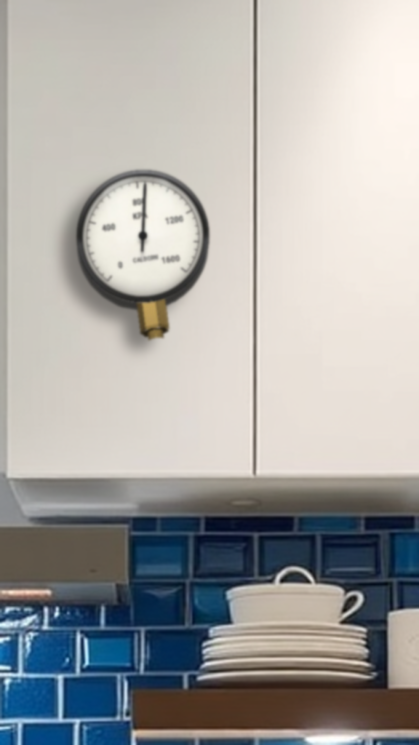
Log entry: 850 kPa
